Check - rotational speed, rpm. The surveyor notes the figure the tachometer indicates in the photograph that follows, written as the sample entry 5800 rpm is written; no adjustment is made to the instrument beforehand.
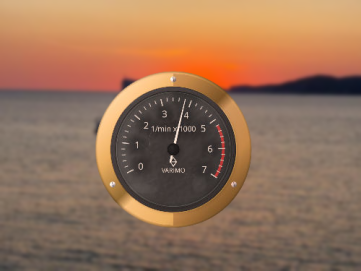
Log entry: 3800 rpm
